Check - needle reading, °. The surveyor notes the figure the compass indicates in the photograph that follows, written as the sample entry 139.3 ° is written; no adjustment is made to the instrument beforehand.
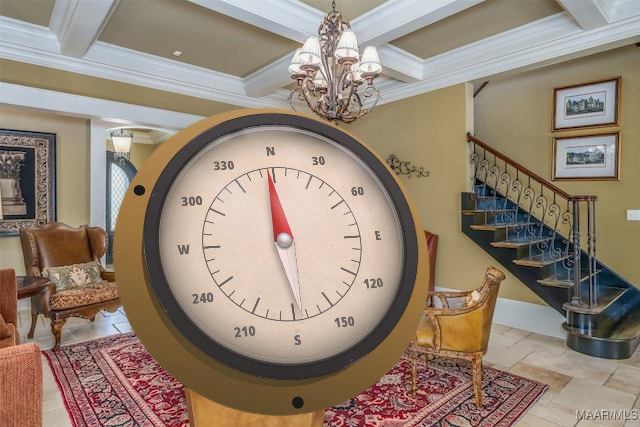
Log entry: 355 °
